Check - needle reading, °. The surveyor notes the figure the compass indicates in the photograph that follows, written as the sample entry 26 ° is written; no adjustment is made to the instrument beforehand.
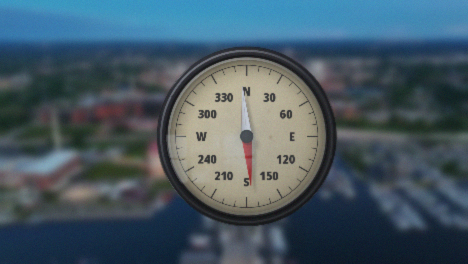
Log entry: 175 °
